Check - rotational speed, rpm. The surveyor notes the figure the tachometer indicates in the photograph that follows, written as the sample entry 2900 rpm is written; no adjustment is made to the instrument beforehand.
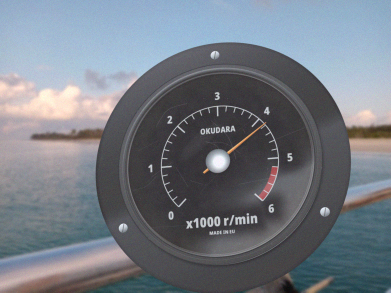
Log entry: 4200 rpm
